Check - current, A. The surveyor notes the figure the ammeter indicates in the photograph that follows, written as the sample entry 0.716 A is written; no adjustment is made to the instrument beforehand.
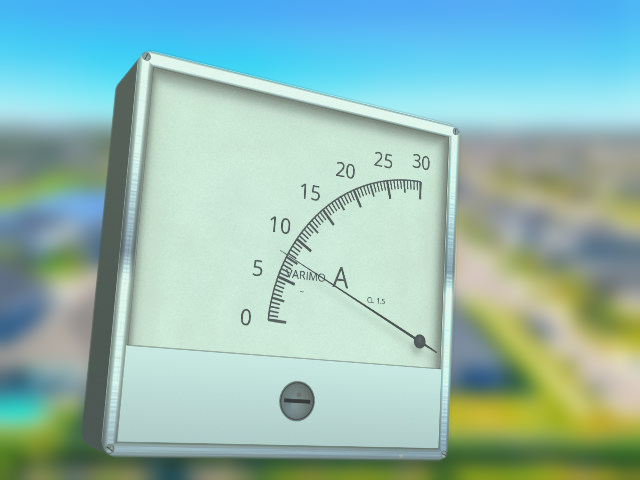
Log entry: 7.5 A
